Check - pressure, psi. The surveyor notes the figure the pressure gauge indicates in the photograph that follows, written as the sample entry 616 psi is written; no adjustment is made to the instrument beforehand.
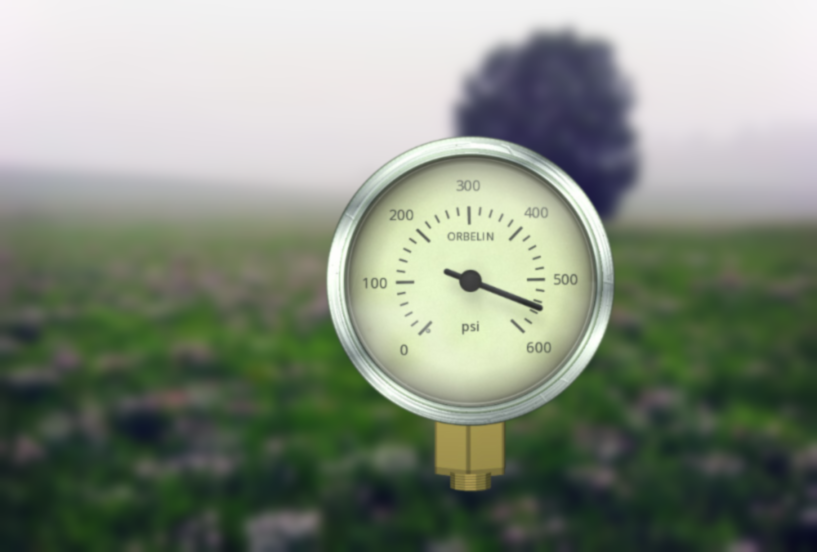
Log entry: 550 psi
